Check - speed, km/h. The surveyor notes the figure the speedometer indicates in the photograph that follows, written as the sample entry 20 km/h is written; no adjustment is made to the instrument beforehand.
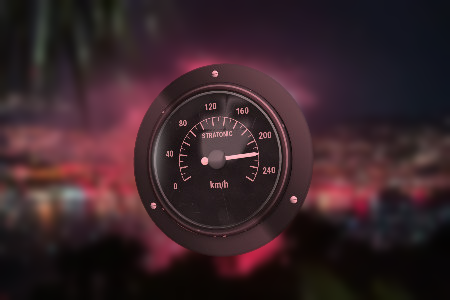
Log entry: 220 km/h
